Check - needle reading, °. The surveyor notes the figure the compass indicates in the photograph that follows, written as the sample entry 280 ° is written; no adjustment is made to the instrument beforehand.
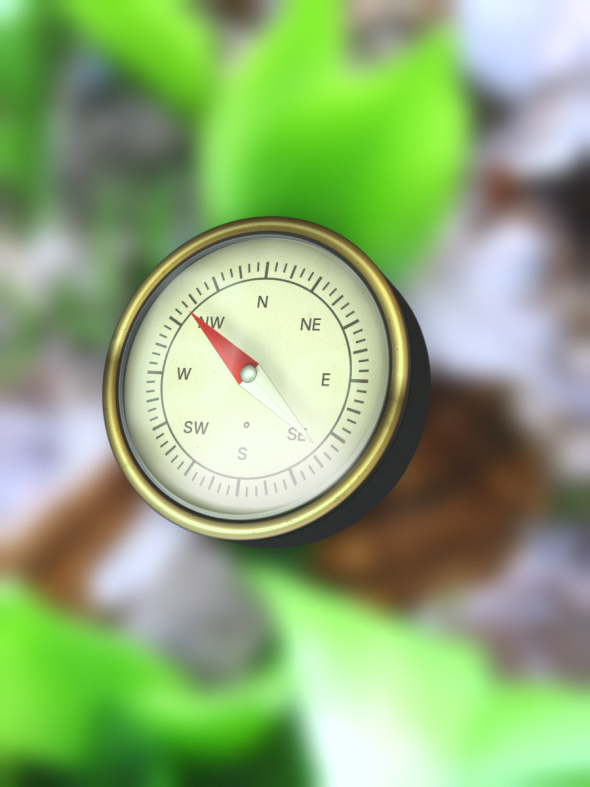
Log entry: 310 °
